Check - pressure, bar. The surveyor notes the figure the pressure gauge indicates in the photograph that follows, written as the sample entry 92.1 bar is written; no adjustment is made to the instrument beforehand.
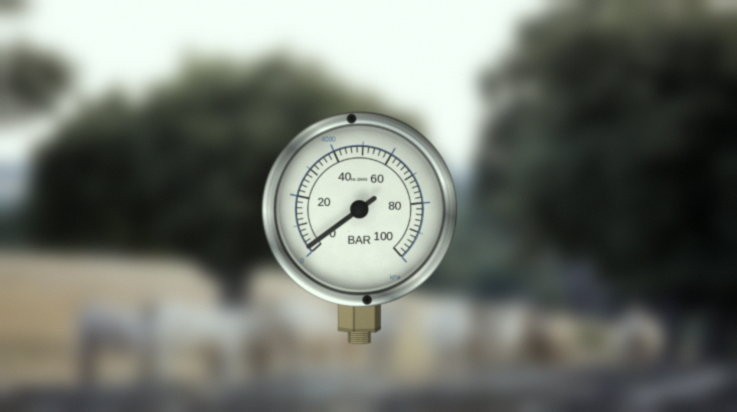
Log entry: 2 bar
